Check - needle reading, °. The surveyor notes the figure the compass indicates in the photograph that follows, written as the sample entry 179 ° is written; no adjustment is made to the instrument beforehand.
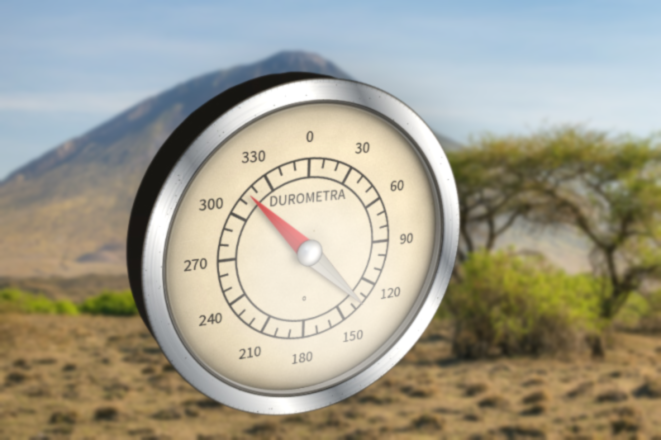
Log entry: 315 °
